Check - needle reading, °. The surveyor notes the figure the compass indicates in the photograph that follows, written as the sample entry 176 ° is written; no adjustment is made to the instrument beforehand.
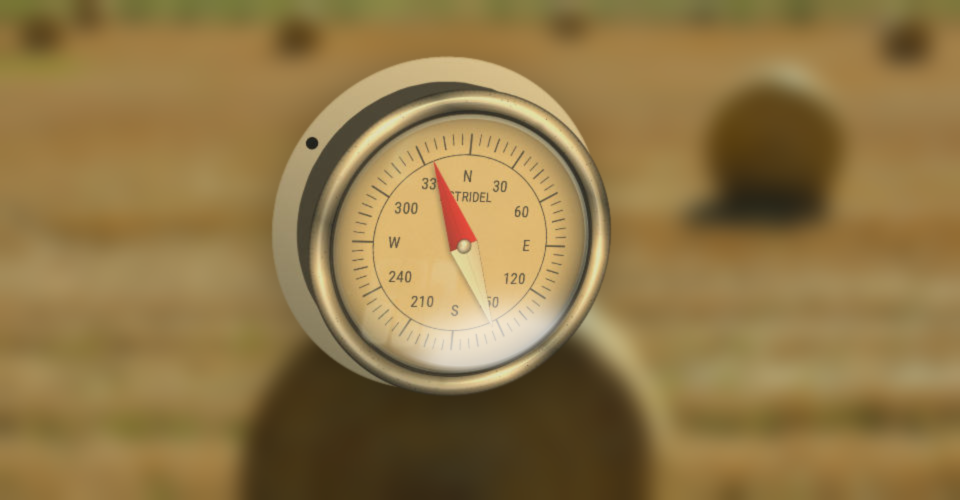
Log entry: 335 °
